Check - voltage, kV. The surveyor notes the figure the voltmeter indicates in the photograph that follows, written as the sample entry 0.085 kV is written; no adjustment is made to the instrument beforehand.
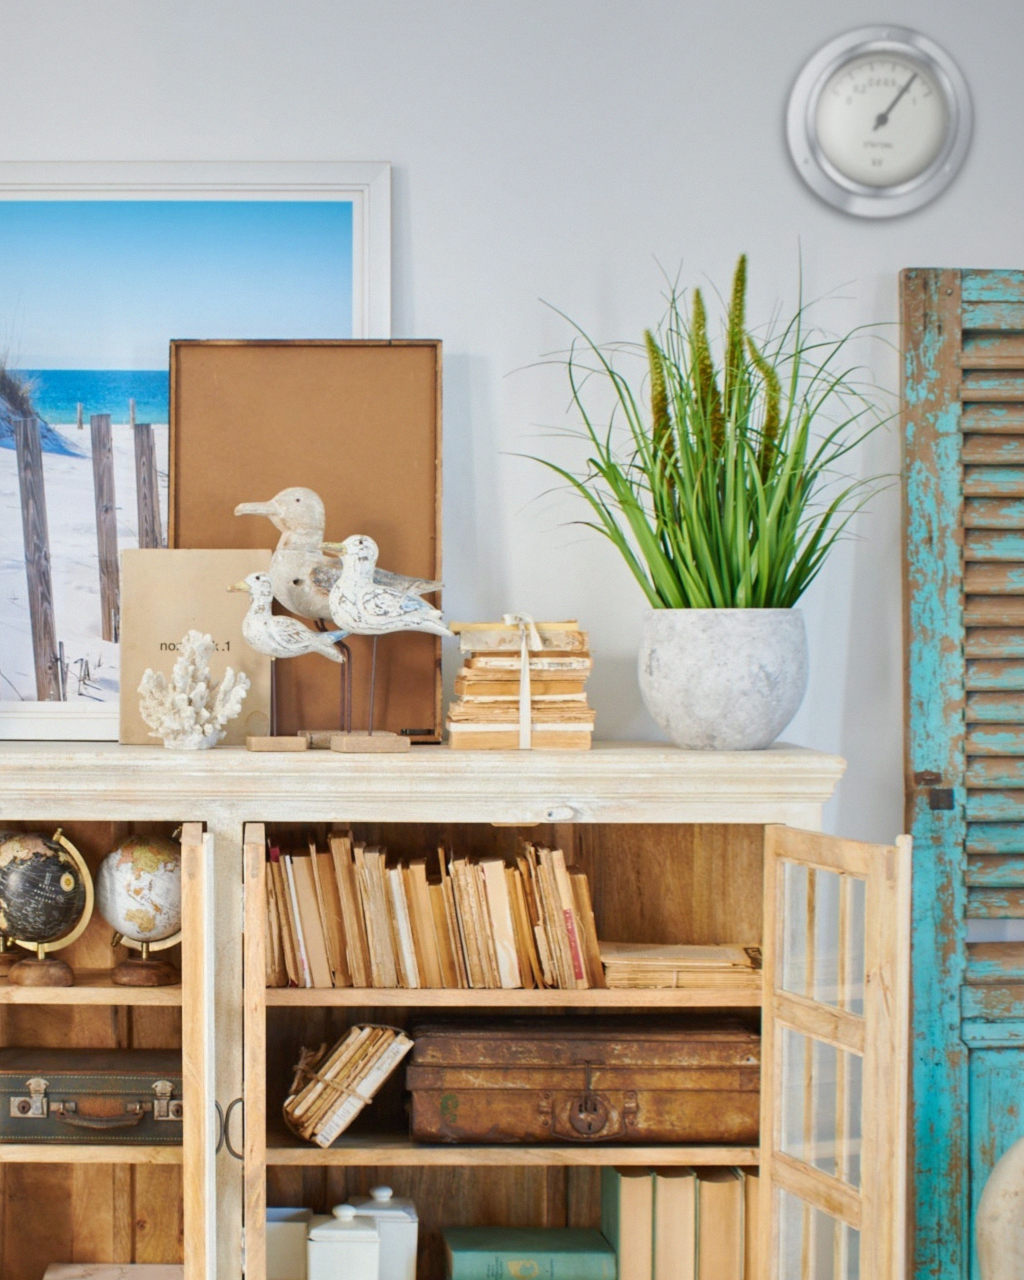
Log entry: 0.8 kV
